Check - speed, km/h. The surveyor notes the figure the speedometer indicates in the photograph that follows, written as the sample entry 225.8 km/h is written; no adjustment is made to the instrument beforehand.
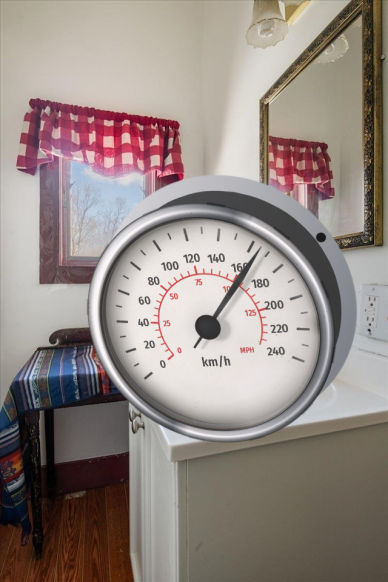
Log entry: 165 km/h
